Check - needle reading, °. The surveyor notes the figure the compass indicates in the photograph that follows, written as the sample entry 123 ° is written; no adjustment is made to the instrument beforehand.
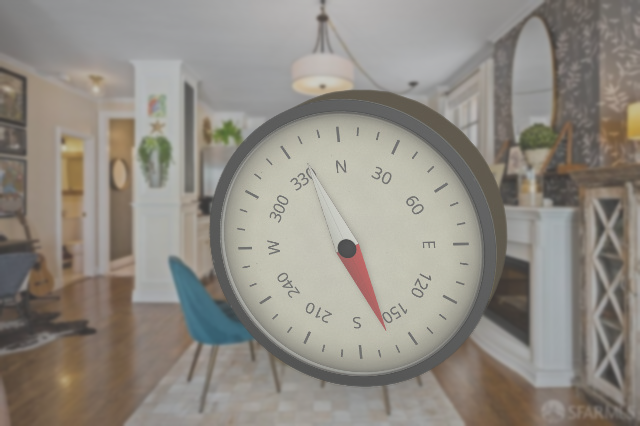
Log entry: 160 °
